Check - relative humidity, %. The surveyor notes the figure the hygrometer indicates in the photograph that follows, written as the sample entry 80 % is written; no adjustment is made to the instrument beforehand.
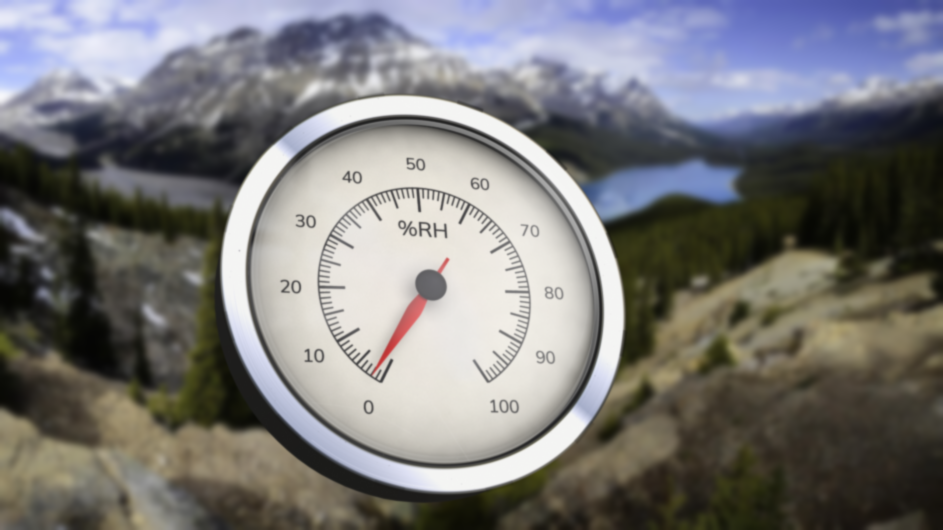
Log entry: 2 %
